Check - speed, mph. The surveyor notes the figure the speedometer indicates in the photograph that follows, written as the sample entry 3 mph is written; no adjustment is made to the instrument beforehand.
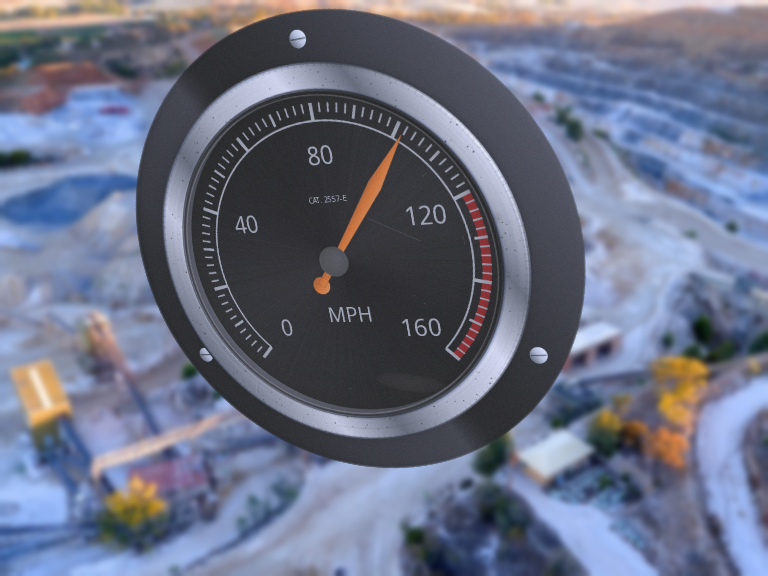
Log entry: 102 mph
